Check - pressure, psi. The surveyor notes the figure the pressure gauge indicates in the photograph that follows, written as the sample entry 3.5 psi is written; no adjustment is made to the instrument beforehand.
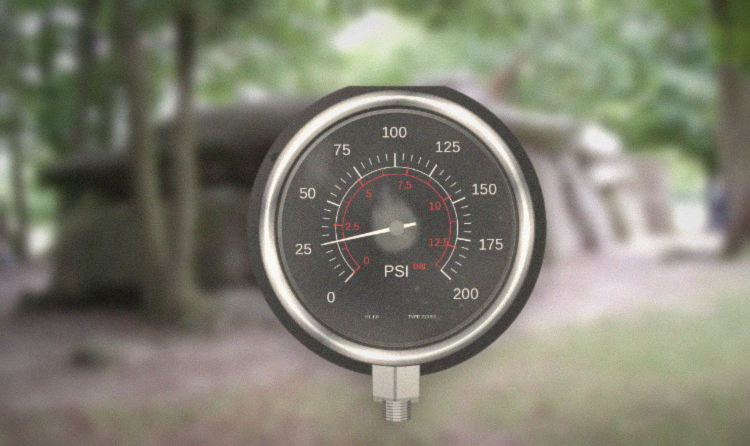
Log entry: 25 psi
